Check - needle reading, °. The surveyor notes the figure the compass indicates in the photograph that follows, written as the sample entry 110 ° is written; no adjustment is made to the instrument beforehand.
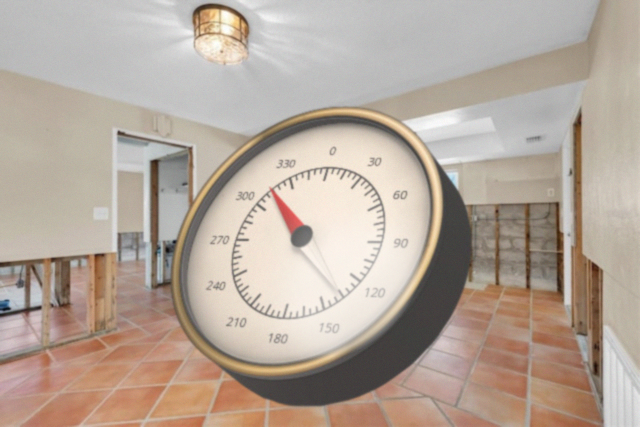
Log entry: 315 °
